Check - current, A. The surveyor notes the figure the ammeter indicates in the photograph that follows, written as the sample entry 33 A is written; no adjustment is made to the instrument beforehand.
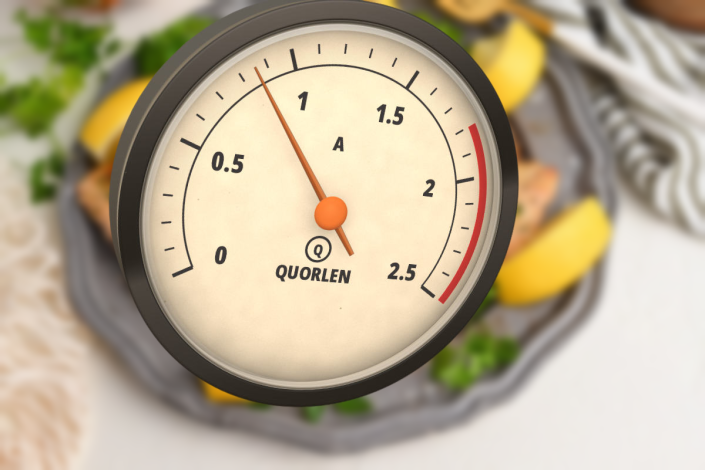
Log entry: 0.85 A
